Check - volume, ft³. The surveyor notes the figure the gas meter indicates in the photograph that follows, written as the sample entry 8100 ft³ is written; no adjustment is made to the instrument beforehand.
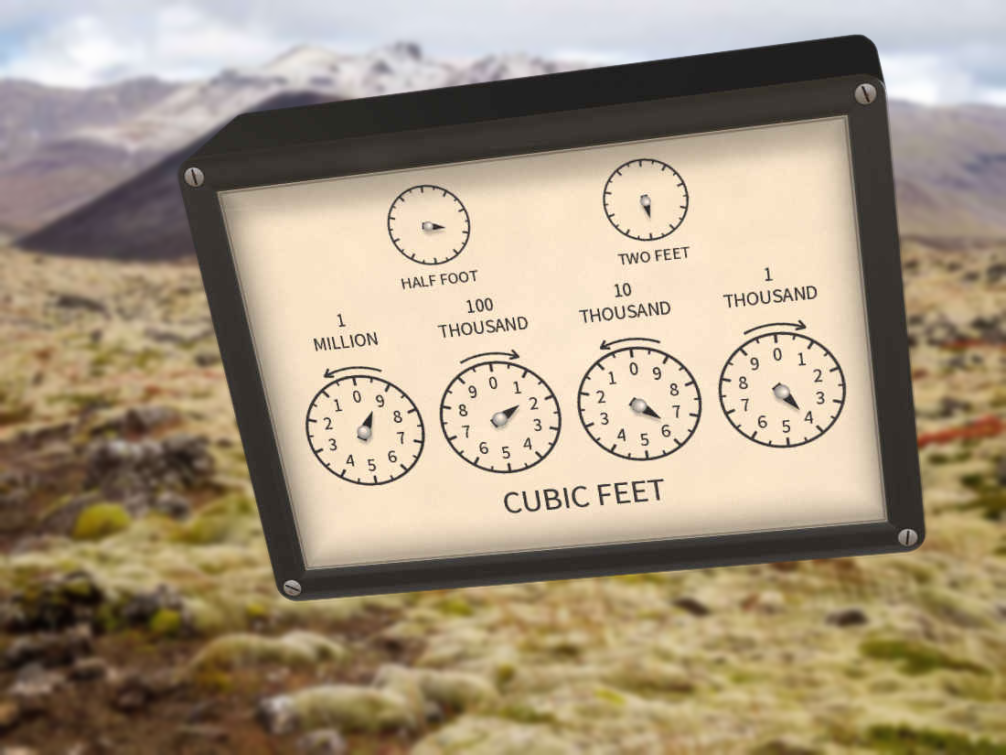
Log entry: 916400 ft³
